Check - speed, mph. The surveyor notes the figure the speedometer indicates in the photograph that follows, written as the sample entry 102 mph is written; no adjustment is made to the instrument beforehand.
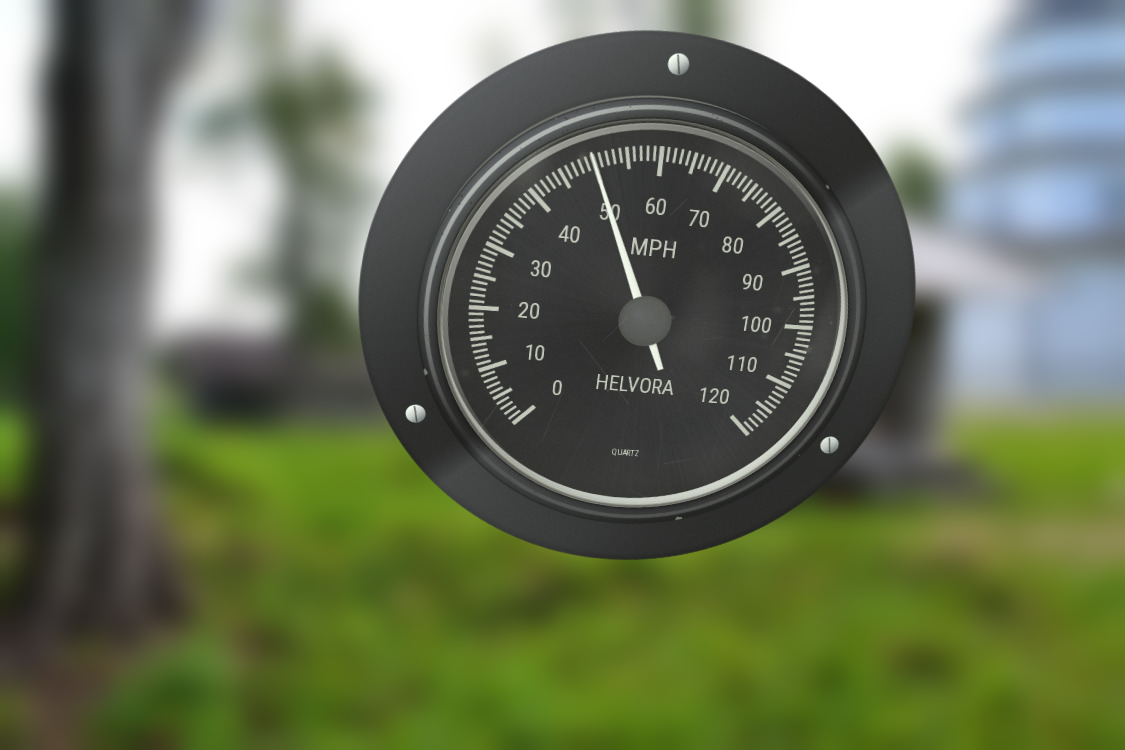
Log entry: 50 mph
